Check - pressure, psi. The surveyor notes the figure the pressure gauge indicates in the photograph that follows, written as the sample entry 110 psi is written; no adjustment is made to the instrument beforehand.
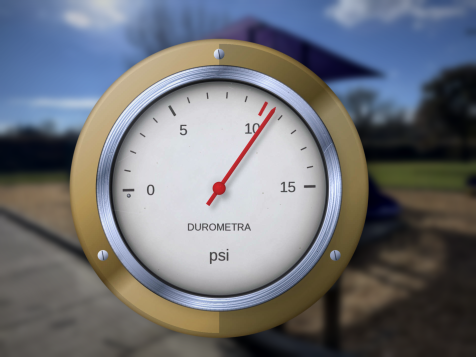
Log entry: 10.5 psi
